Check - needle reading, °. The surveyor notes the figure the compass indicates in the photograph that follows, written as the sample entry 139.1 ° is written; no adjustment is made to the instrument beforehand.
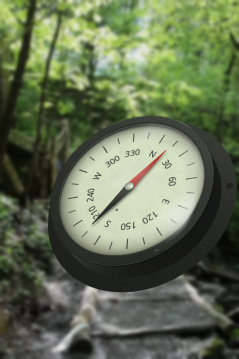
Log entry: 15 °
